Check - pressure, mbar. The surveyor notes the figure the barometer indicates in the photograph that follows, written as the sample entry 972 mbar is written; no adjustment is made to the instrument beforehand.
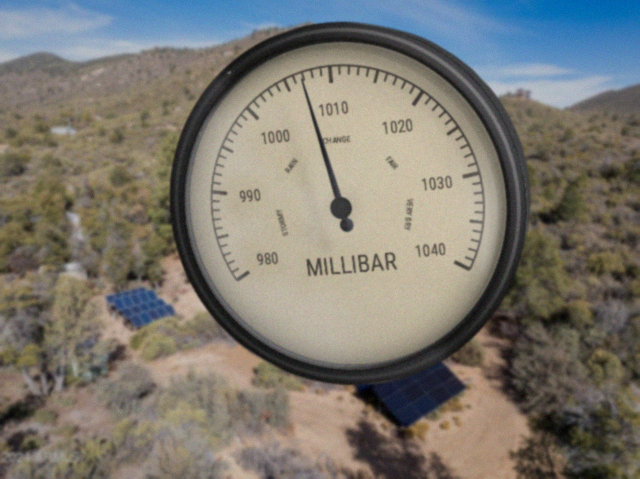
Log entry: 1007 mbar
